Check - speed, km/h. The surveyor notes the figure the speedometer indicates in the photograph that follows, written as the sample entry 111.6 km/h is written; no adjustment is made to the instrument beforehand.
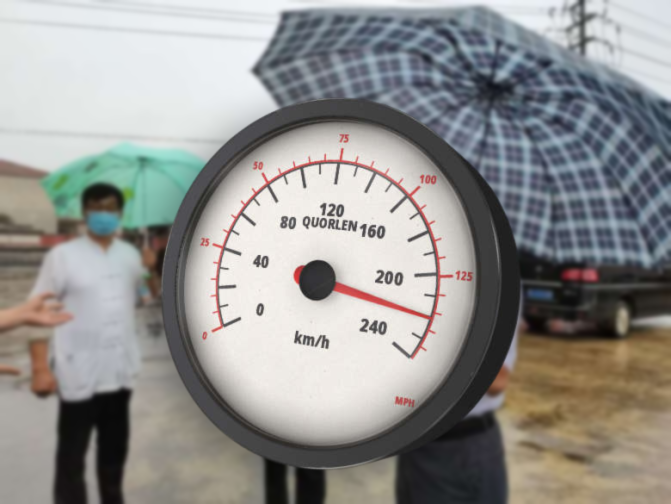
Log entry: 220 km/h
